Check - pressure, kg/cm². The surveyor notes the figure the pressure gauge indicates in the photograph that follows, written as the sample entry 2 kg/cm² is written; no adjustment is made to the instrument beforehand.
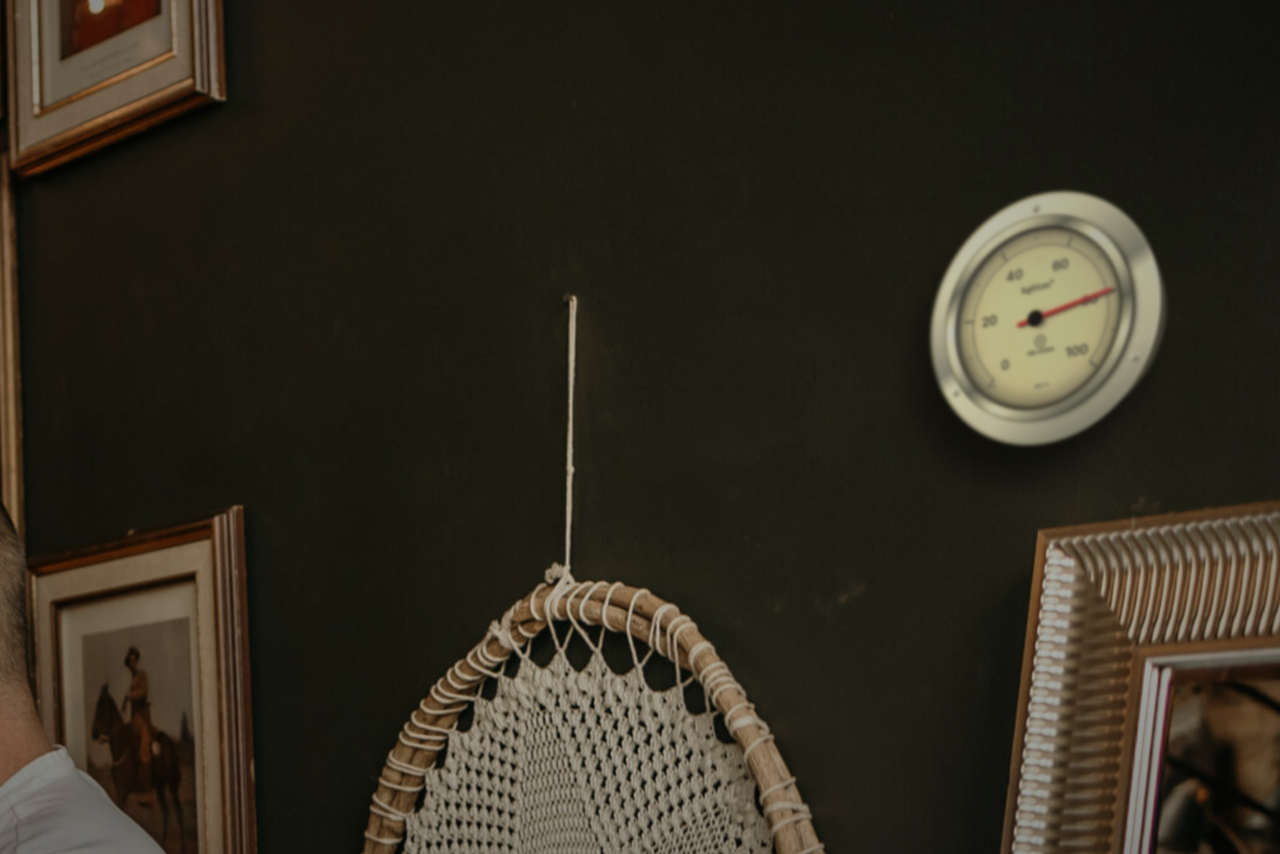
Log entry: 80 kg/cm²
